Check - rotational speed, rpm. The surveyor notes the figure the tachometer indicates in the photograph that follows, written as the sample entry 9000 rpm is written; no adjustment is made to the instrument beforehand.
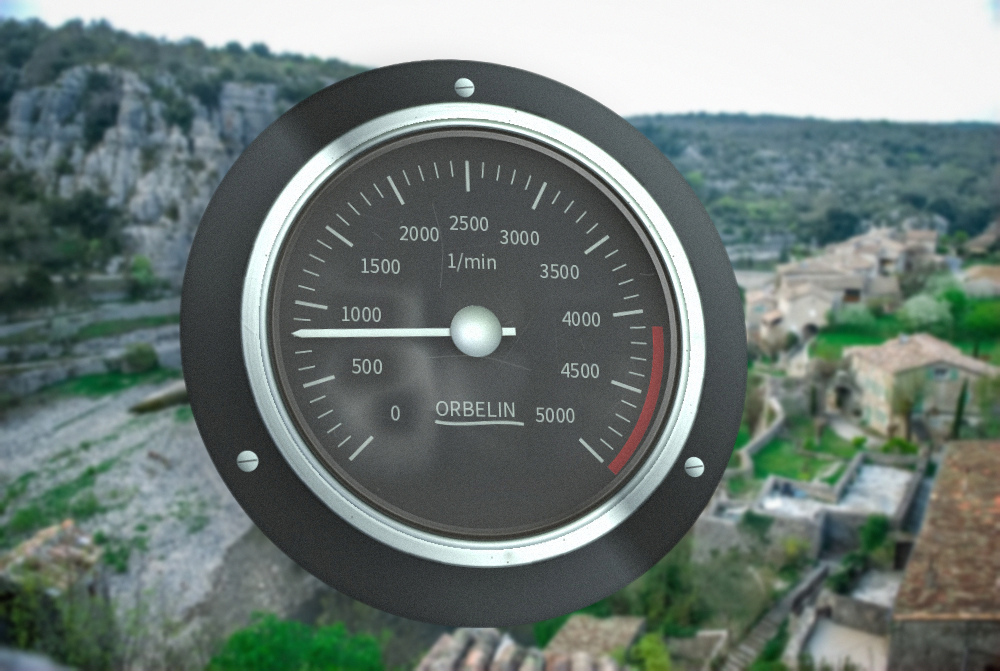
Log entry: 800 rpm
